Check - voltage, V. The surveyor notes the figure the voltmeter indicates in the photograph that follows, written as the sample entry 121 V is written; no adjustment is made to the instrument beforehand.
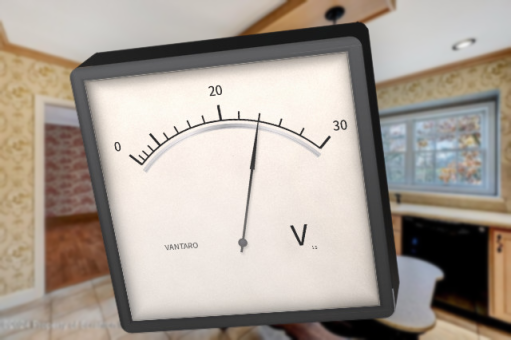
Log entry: 24 V
